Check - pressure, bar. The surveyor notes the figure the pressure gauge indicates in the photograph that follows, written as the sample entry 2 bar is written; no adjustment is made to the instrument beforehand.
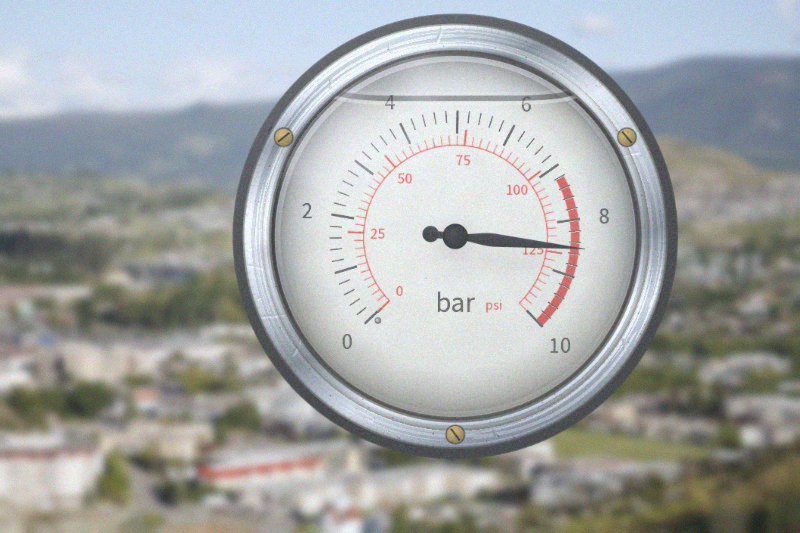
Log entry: 8.5 bar
